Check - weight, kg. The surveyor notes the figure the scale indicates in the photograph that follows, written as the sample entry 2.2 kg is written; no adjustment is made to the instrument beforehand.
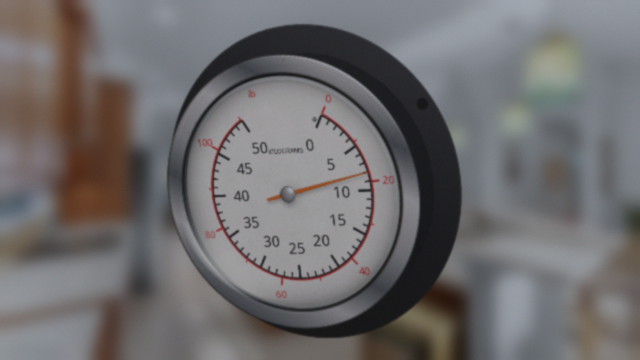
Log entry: 8 kg
